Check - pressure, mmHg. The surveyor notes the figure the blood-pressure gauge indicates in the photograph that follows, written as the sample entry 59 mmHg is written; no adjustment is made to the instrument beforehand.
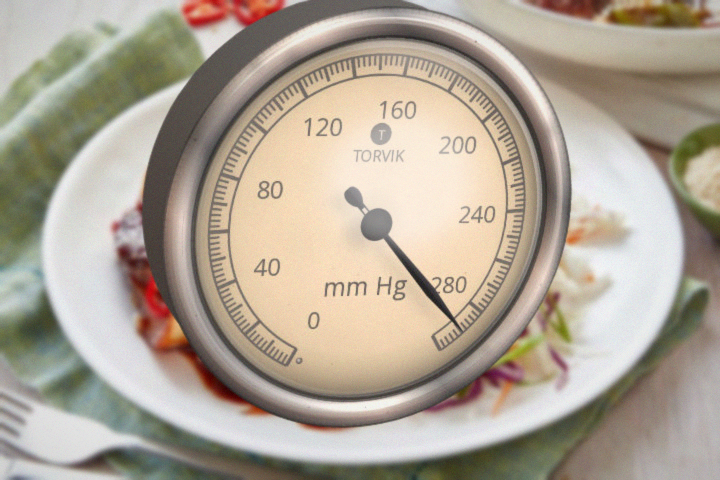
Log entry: 290 mmHg
